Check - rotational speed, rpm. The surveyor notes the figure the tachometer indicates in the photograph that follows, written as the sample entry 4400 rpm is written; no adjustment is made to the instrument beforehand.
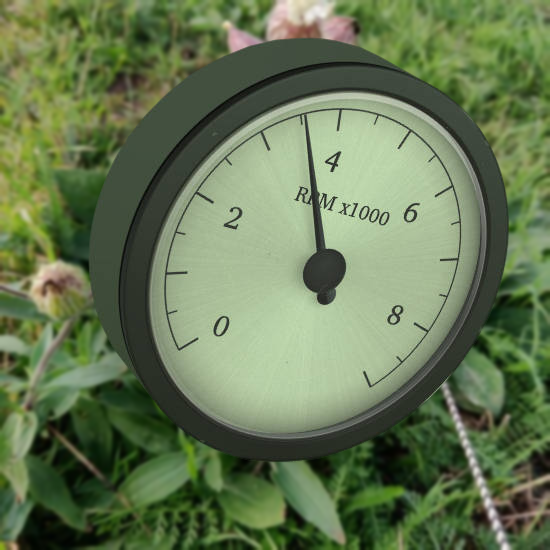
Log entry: 3500 rpm
